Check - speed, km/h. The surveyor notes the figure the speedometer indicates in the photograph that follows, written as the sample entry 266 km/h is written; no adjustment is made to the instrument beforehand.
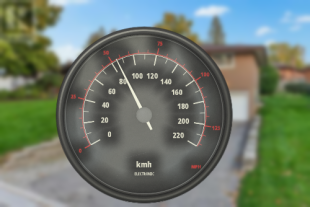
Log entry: 85 km/h
